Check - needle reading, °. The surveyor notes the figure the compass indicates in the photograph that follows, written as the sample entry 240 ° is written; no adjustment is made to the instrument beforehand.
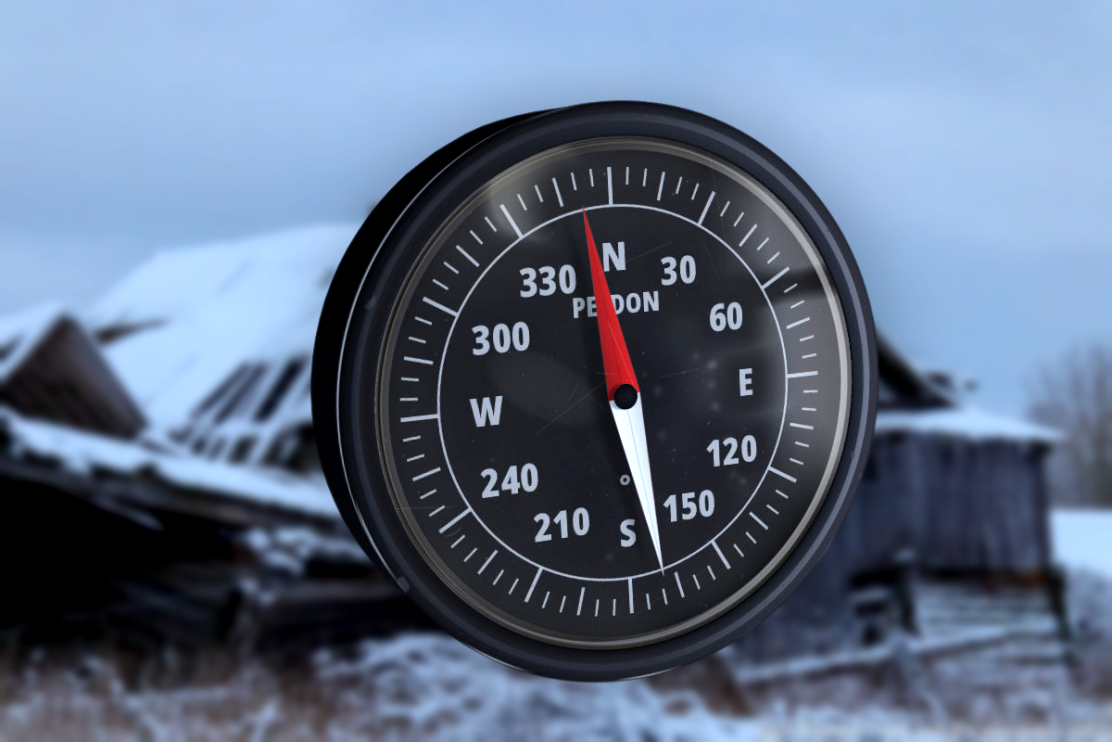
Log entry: 350 °
